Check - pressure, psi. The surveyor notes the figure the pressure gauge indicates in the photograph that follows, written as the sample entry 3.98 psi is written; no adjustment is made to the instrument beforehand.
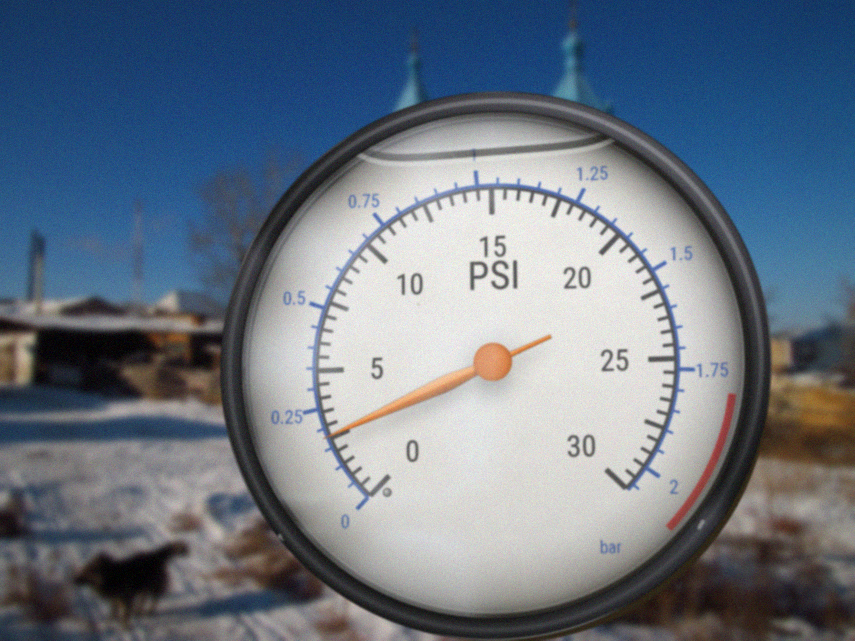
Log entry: 2.5 psi
